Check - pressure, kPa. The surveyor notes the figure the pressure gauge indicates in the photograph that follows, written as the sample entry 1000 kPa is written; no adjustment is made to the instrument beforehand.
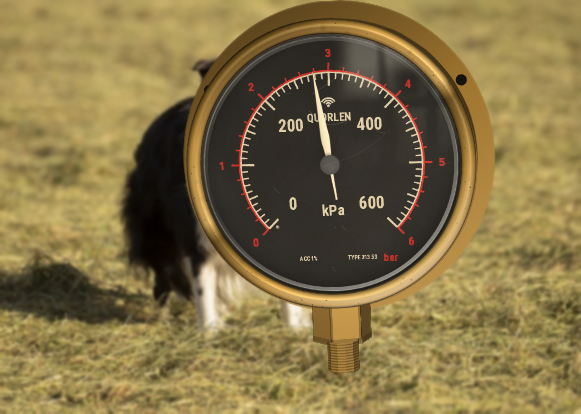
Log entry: 280 kPa
